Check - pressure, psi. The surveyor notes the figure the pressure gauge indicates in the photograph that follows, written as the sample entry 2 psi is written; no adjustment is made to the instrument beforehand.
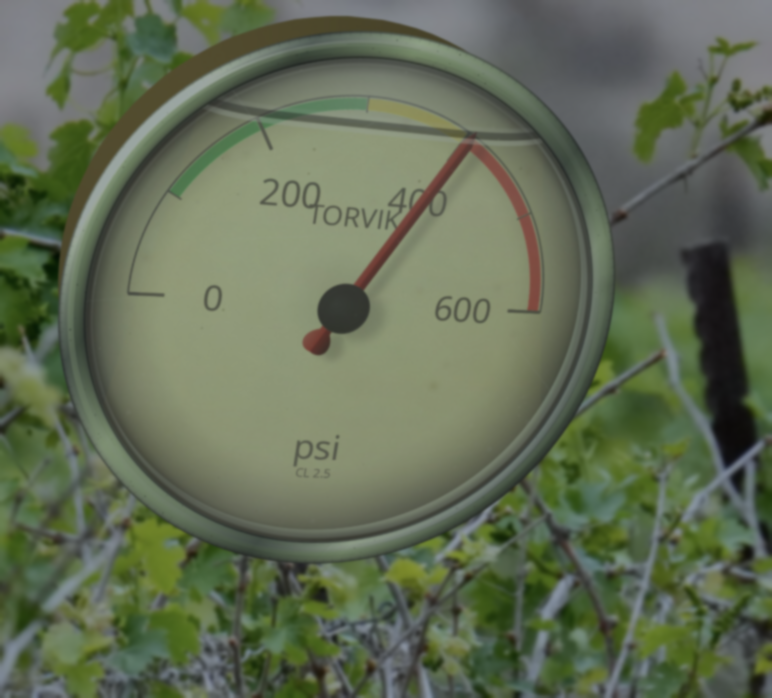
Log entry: 400 psi
